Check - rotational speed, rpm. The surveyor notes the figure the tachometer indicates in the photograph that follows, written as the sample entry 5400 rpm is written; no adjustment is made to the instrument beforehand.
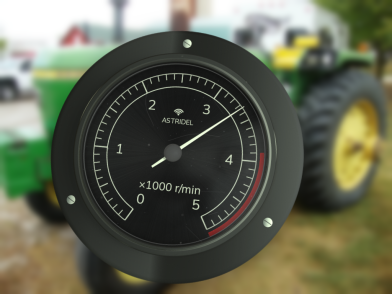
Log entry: 3350 rpm
